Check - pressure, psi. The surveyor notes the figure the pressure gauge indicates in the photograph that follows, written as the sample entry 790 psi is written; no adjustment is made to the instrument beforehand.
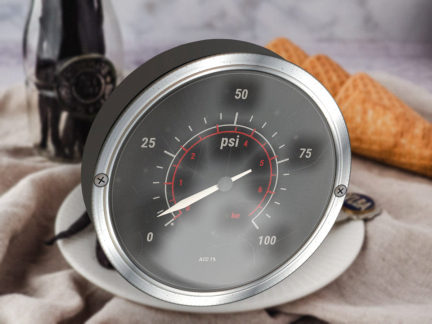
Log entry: 5 psi
